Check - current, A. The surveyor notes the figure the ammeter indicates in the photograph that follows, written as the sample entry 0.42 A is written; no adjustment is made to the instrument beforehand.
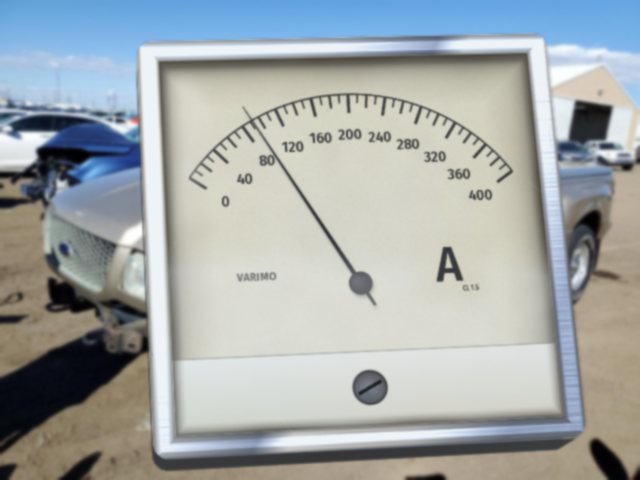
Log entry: 90 A
